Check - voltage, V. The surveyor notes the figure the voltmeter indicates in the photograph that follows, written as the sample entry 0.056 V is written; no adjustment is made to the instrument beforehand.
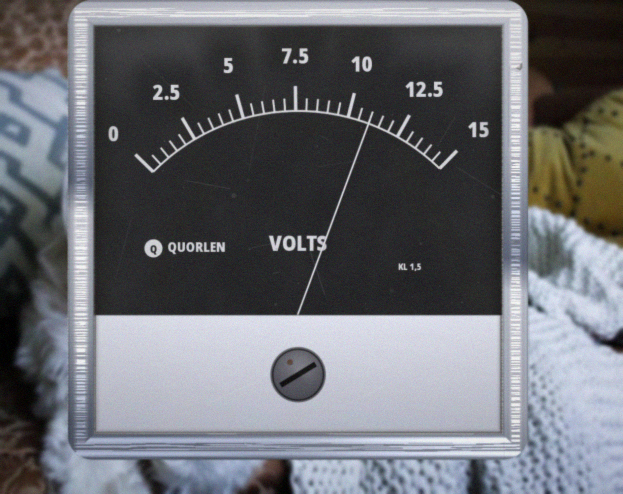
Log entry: 11 V
